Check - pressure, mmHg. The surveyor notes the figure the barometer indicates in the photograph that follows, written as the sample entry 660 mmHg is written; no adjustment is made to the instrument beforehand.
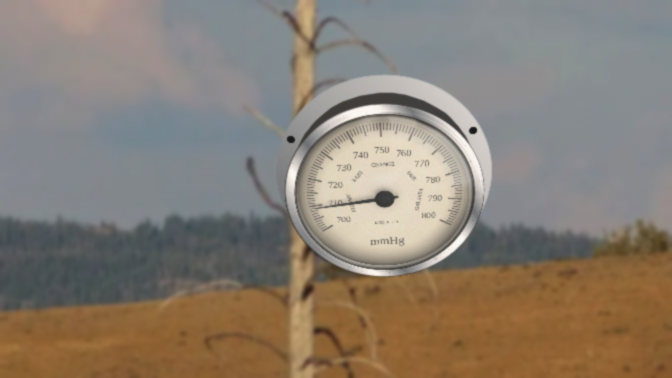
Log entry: 710 mmHg
